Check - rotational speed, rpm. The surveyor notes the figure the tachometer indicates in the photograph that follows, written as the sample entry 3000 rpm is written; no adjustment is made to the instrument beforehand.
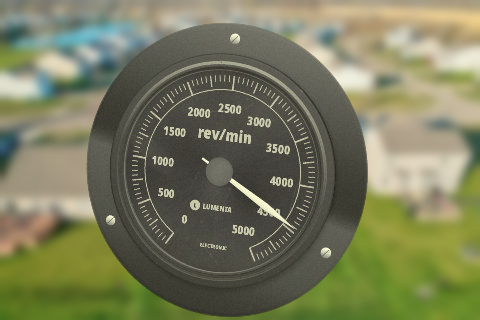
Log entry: 4450 rpm
